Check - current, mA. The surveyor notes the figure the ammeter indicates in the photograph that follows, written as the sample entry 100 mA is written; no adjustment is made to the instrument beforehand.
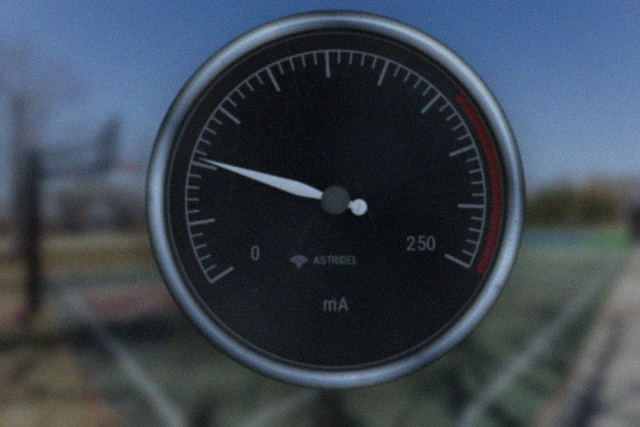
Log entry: 52.5 mA
